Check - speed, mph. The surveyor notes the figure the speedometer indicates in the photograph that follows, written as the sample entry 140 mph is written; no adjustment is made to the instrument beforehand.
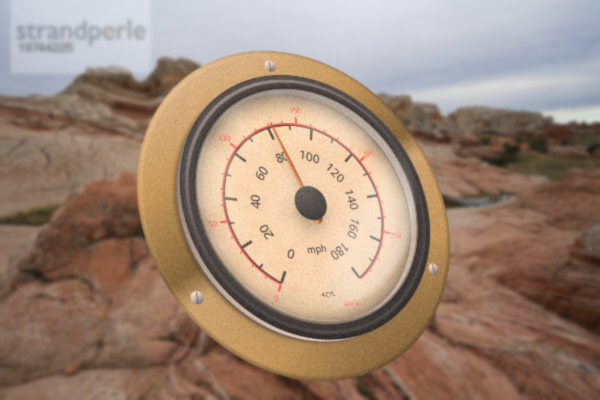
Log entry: 80 mph
